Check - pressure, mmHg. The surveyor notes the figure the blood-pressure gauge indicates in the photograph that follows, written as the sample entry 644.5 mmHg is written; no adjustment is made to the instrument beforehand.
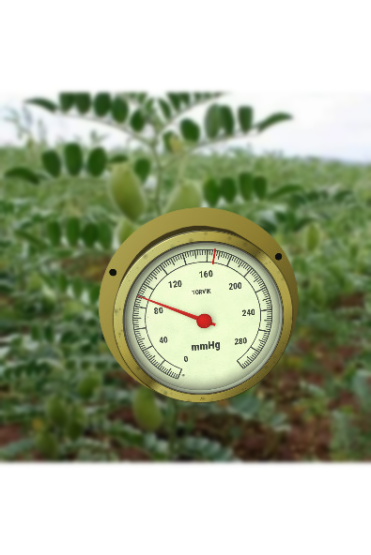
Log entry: 90 mmHg
